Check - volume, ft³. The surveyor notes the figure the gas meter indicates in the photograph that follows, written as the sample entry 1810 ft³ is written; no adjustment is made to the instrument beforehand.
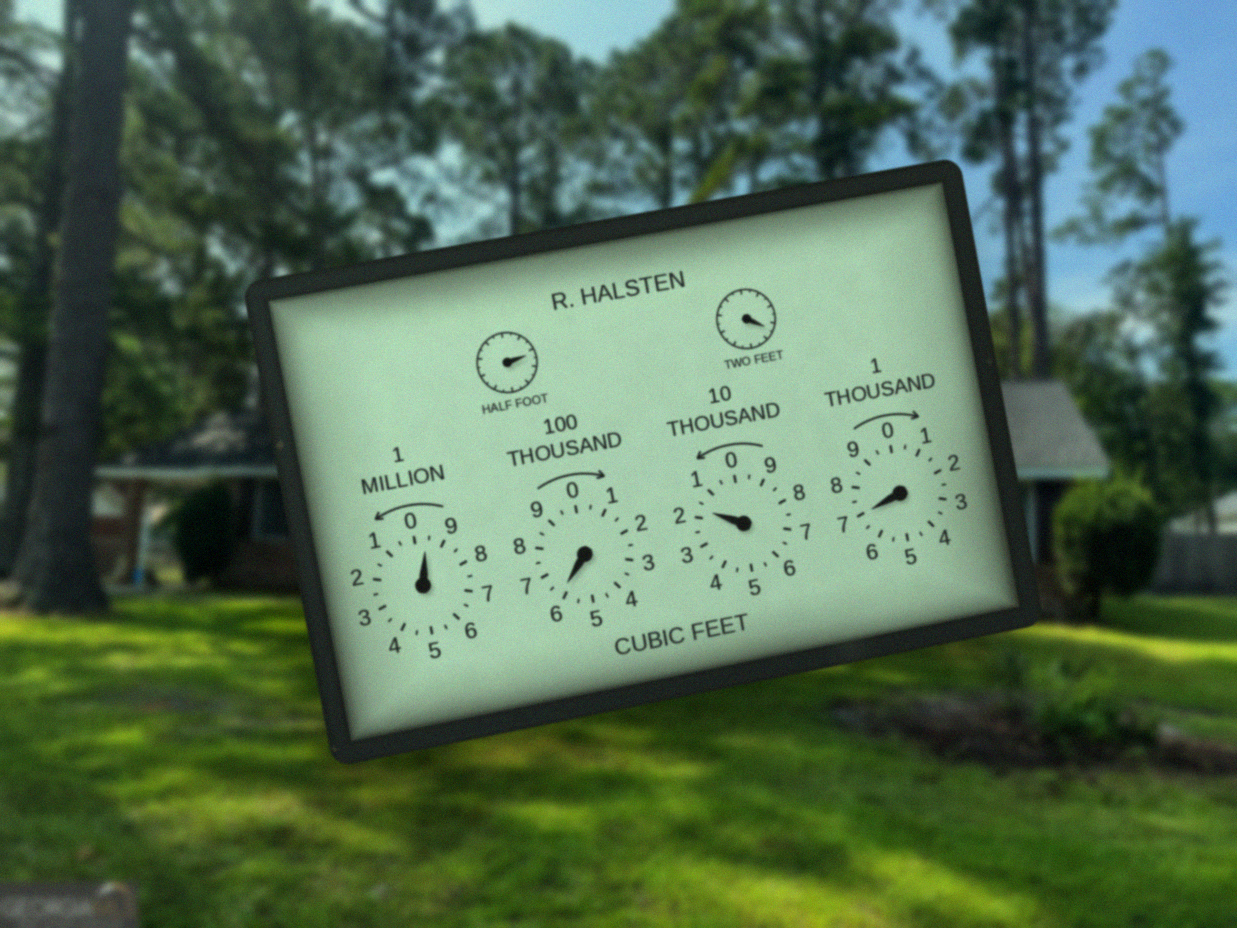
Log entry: 961700 ft³
